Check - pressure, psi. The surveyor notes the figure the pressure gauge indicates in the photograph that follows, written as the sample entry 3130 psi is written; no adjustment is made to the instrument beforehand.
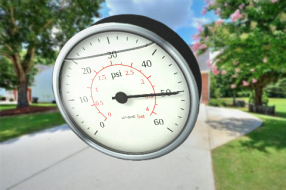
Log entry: 50 psi
